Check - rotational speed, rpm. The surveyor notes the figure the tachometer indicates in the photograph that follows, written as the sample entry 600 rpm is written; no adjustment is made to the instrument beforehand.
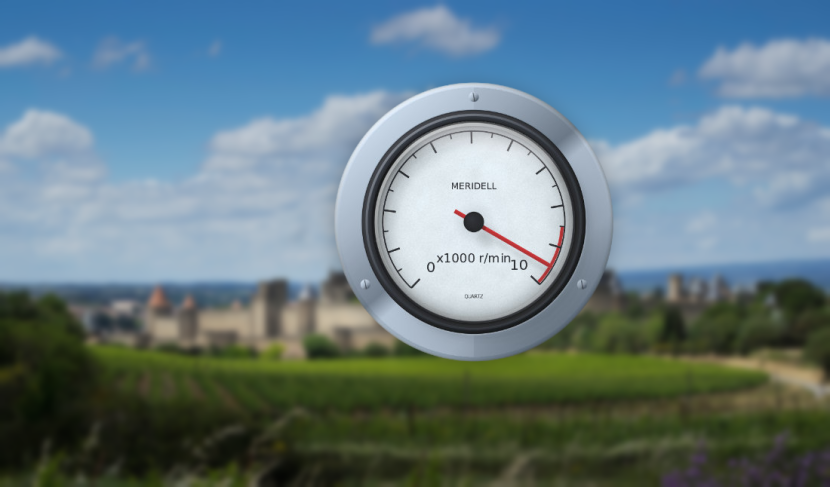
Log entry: 9500 rpm
